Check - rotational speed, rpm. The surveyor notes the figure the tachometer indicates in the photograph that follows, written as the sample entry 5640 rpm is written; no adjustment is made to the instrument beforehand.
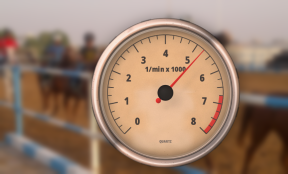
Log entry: 5250 rpm
